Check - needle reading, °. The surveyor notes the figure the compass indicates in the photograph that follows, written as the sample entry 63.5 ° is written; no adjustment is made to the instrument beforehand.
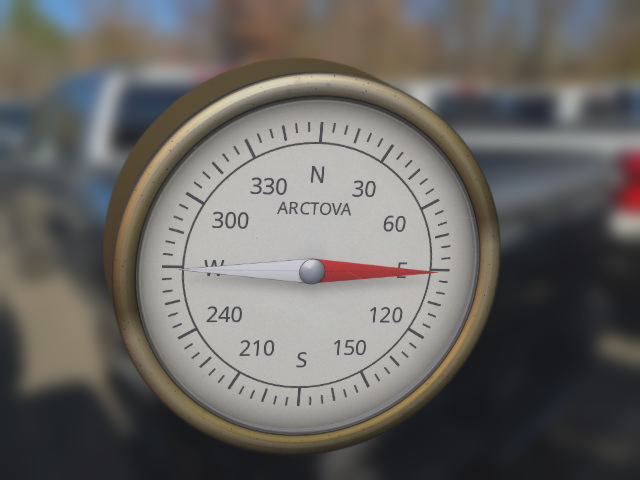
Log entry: 90 °
